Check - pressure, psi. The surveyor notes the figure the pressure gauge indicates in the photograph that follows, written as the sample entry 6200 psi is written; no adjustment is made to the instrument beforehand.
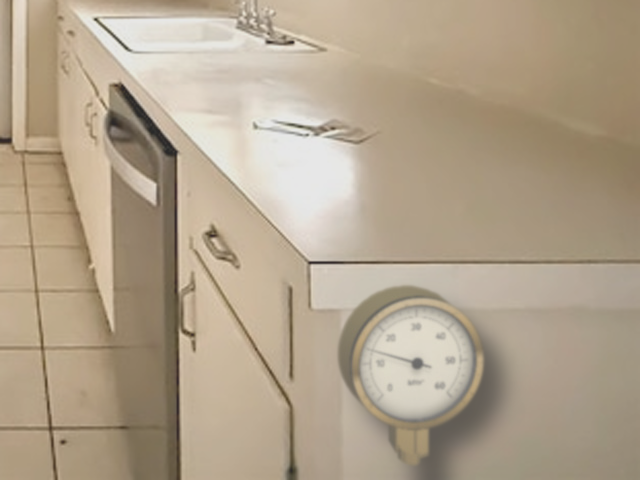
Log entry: 14 psi
